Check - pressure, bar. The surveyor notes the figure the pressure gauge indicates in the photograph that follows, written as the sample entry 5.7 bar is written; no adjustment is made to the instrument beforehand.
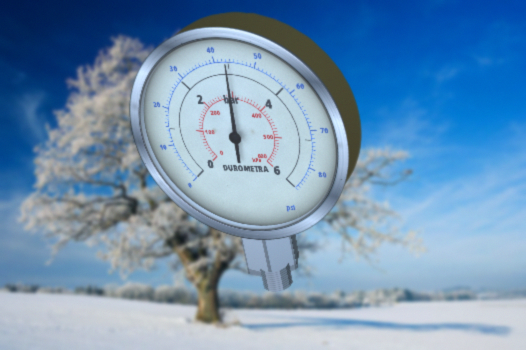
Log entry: 3 bar
